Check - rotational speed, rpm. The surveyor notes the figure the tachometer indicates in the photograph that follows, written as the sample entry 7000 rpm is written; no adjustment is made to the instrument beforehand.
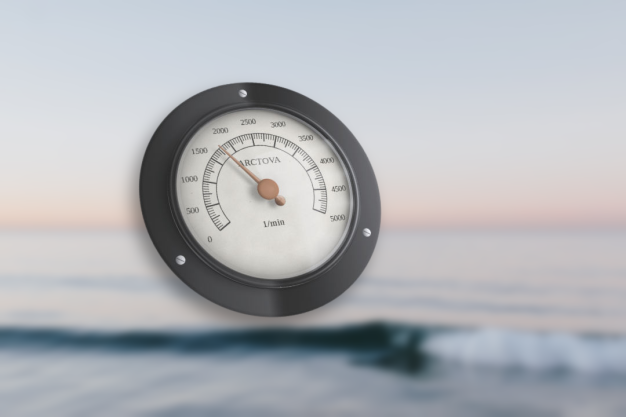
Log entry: 1750 rpm
